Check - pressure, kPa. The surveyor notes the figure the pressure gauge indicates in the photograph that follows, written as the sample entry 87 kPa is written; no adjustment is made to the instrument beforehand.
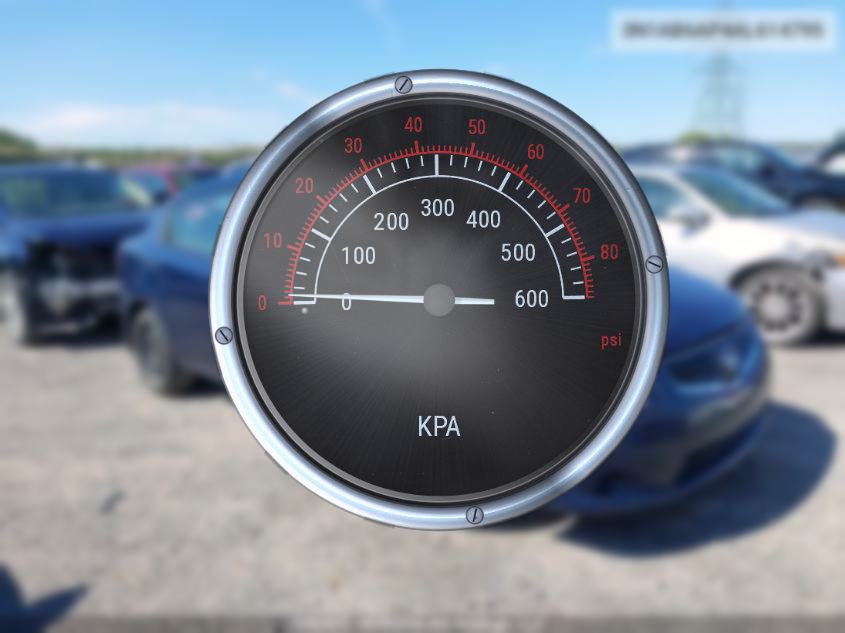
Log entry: 10 kPa
